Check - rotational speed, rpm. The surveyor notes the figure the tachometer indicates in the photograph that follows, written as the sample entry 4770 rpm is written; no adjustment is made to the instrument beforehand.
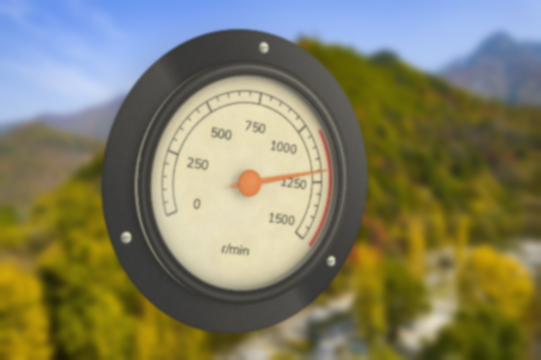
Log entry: 1200 rpm
